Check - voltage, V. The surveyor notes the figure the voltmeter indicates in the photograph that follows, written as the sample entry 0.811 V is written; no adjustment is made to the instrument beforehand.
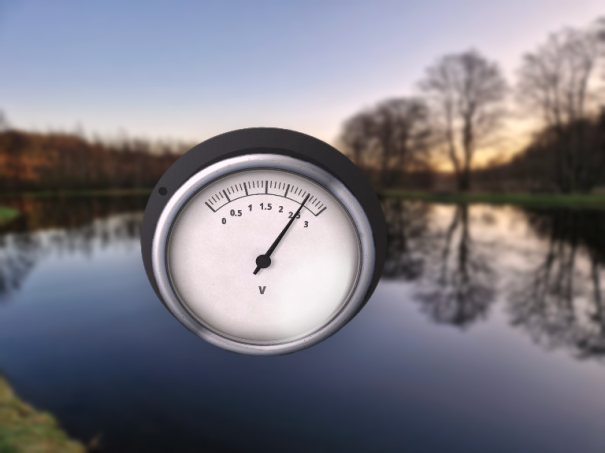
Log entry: 2.5 V
